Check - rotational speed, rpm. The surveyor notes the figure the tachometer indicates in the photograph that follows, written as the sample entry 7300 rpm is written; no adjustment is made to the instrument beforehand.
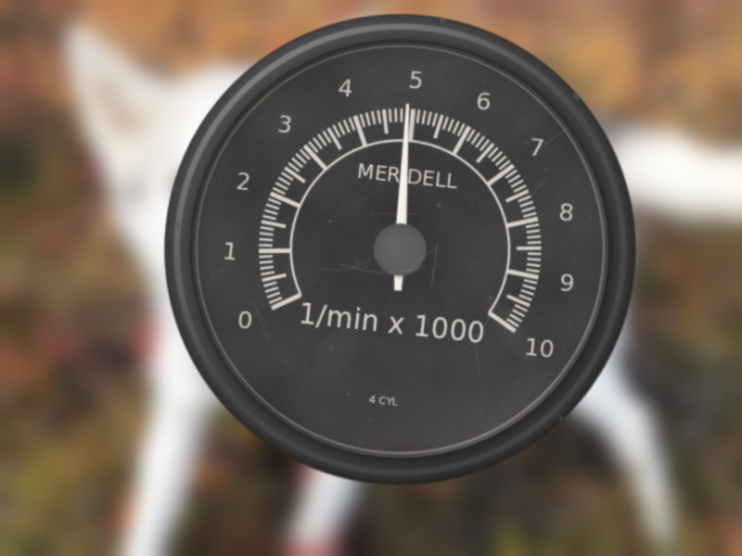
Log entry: 4900 rpm
